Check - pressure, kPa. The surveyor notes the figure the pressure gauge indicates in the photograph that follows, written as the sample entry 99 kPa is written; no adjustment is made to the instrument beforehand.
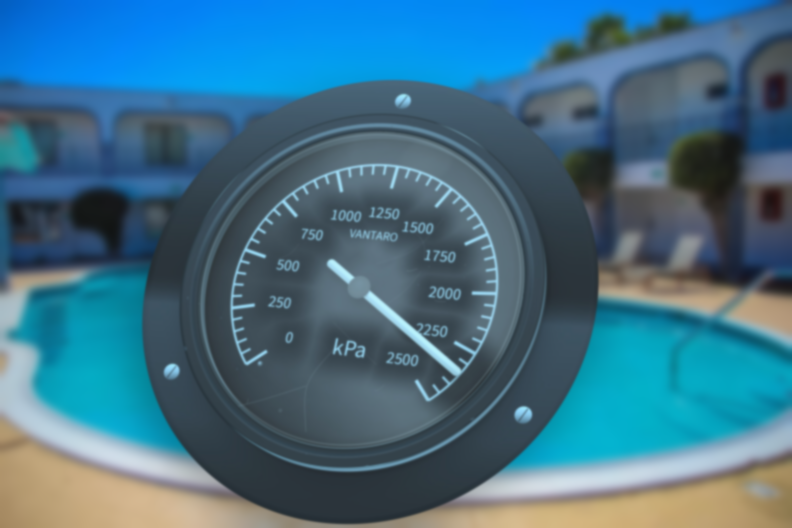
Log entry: 2350 kPa
